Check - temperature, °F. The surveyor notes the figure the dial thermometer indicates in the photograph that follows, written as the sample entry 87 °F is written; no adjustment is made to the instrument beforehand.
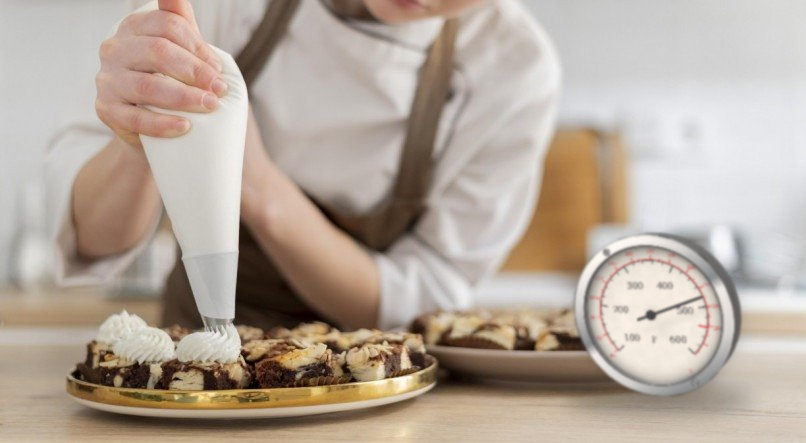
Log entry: 480 °F
